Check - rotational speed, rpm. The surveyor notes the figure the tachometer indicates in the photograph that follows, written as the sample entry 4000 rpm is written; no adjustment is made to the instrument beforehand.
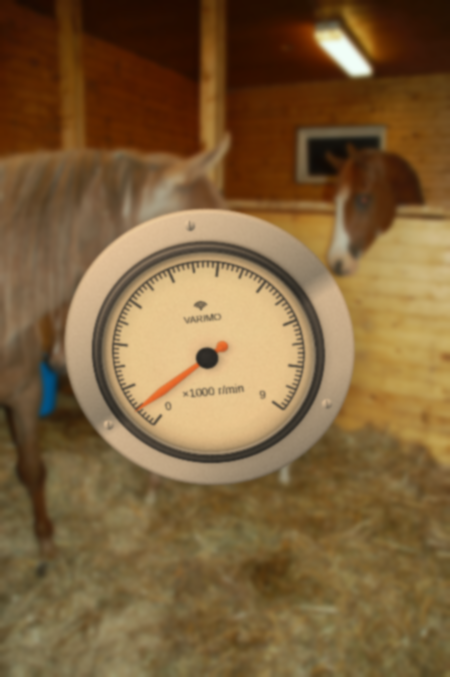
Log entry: 500 rpm
